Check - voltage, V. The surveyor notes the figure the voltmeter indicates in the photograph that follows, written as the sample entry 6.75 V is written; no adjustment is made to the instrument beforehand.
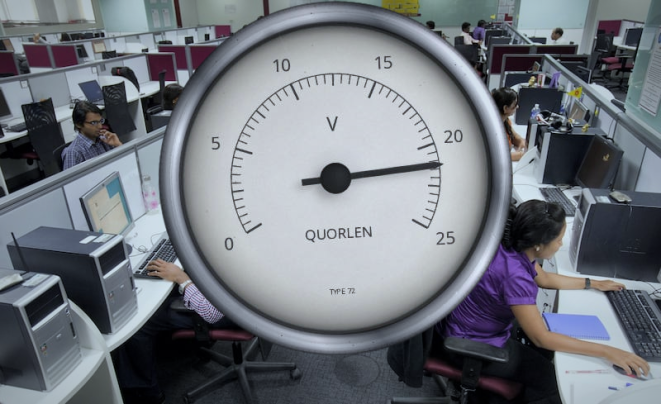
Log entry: 21.25 V
